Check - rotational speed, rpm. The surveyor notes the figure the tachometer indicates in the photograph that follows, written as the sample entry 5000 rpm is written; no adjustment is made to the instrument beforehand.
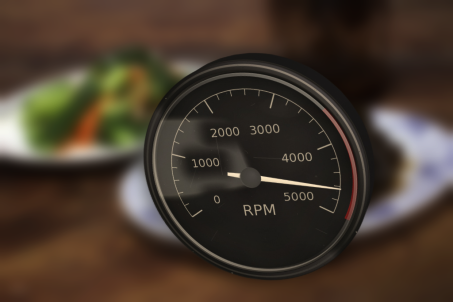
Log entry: 4600 rpm
